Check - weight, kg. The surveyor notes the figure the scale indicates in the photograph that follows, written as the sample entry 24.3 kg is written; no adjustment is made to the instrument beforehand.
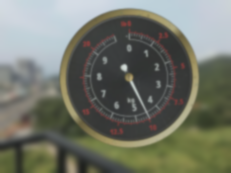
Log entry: 4.5 kg
